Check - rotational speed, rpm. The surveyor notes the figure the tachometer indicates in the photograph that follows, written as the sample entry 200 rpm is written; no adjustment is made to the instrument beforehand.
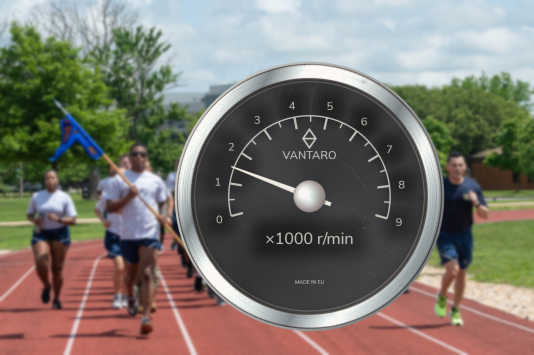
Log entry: 1500 rpm
